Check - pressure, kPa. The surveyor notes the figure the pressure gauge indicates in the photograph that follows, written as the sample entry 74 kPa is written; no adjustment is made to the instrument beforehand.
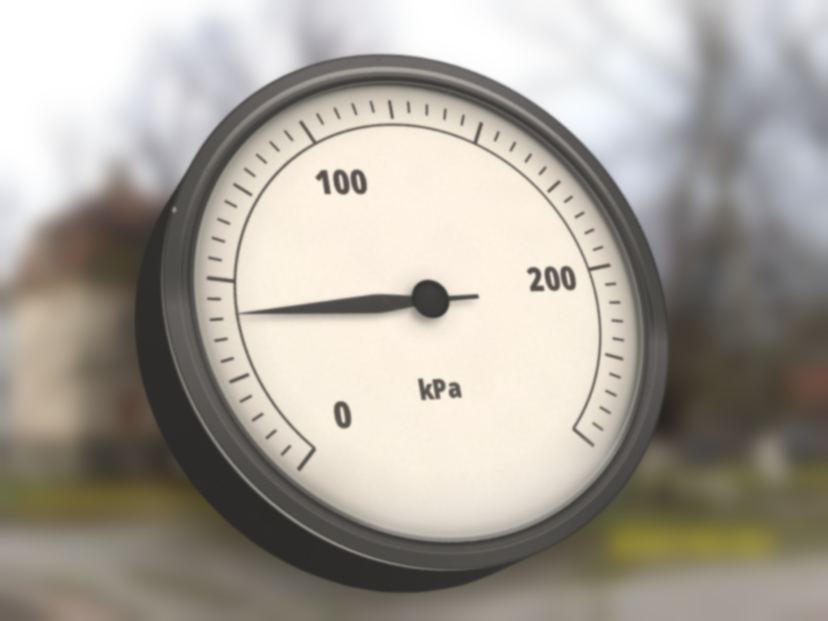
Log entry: 40 kPa
